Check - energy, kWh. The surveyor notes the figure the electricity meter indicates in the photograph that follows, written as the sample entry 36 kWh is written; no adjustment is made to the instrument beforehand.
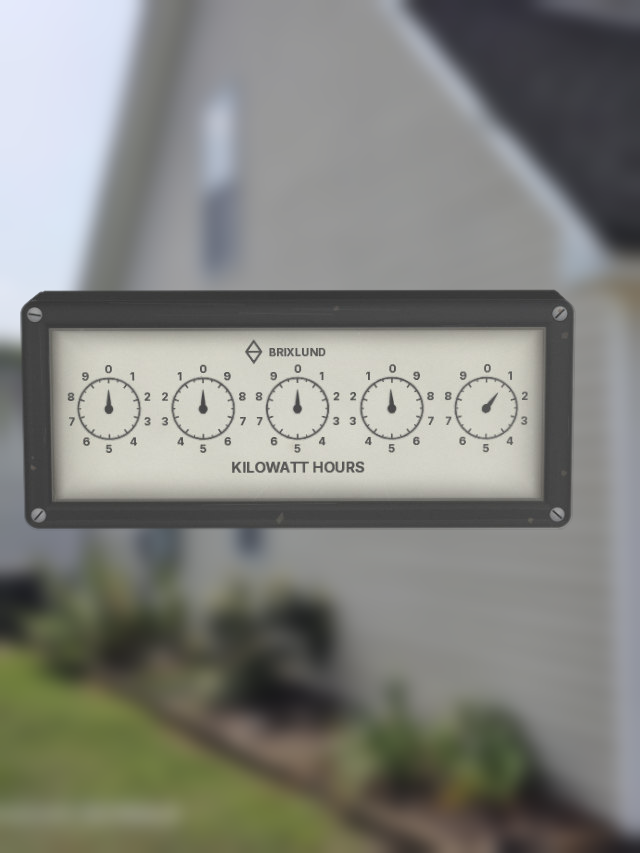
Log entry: 1 kWh
